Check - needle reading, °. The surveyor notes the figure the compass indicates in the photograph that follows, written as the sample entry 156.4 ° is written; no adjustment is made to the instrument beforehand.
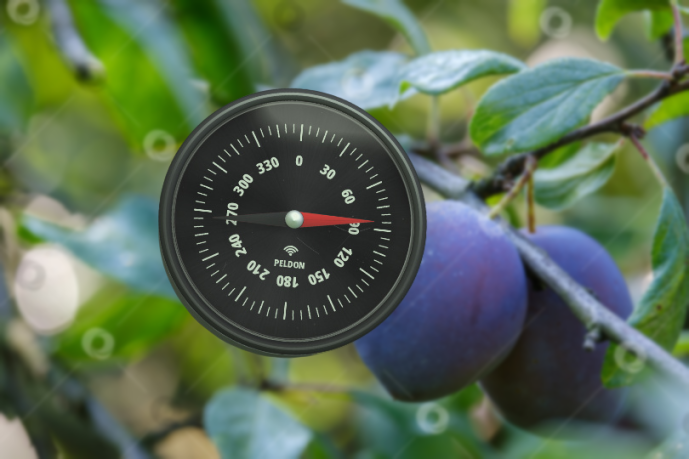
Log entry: 85 °
